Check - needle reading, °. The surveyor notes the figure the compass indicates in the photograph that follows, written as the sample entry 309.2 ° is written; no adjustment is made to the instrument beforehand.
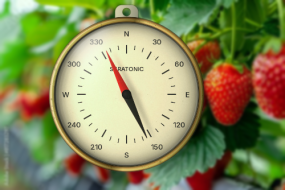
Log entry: 335 °
